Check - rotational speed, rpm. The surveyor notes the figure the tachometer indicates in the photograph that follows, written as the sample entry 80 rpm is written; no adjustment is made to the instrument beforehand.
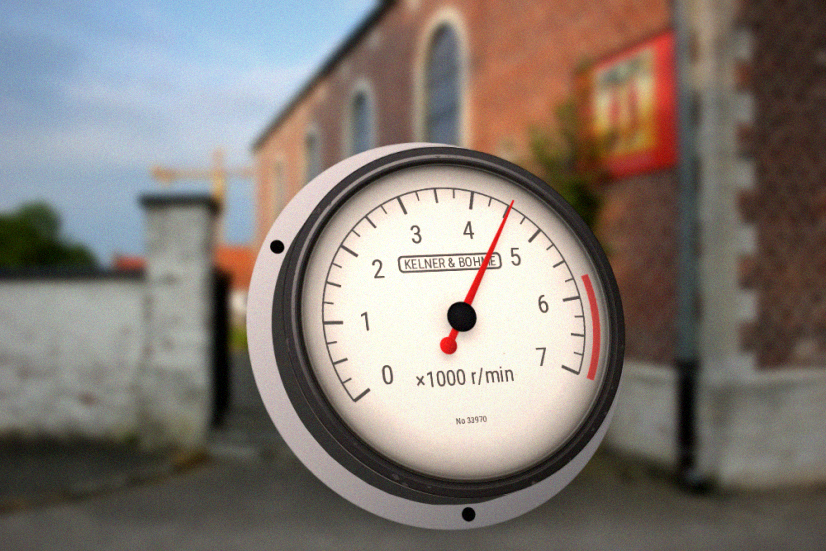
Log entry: 4500 rpm
